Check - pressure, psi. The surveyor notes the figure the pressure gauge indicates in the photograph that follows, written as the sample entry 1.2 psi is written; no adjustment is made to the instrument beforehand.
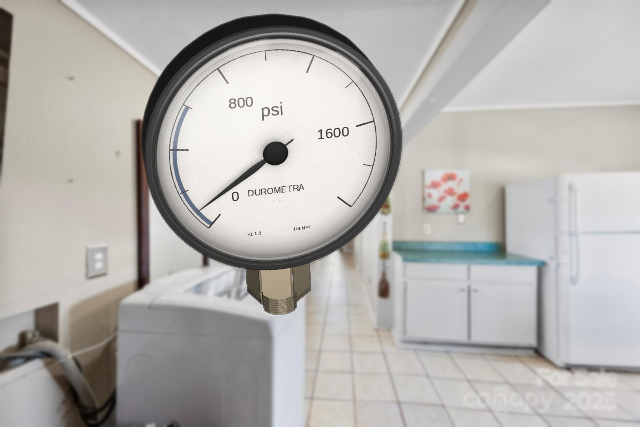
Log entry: 100 psi
